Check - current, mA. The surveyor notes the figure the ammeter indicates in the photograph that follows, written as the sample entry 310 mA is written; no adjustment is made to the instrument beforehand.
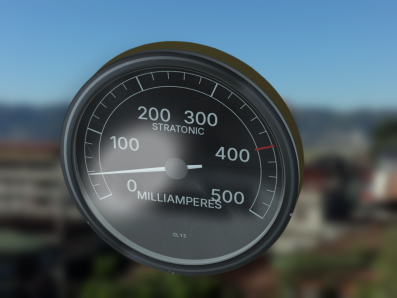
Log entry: 40 mA
